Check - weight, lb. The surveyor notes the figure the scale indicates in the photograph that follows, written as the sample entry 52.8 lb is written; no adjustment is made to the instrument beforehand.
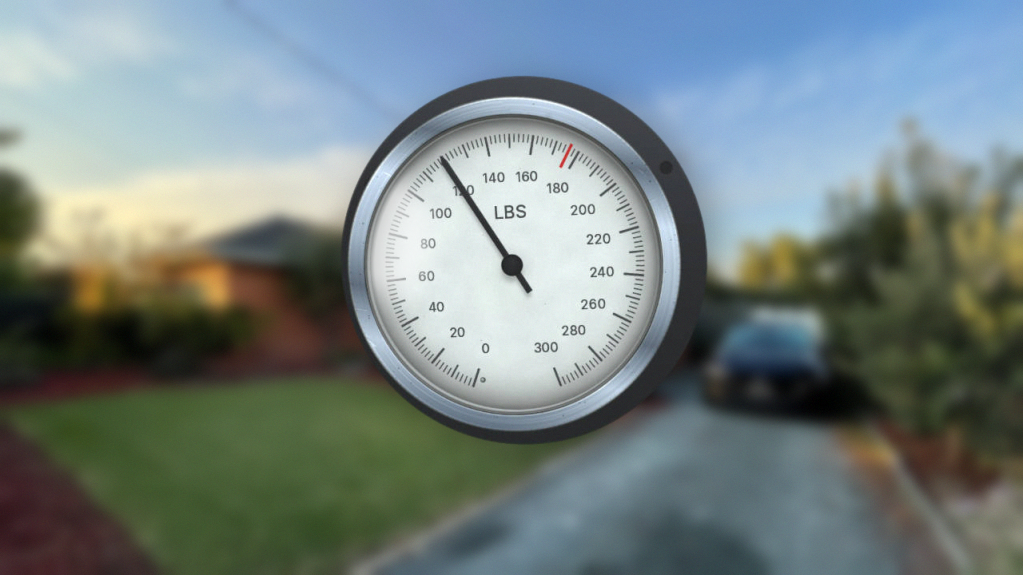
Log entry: 120 lb
